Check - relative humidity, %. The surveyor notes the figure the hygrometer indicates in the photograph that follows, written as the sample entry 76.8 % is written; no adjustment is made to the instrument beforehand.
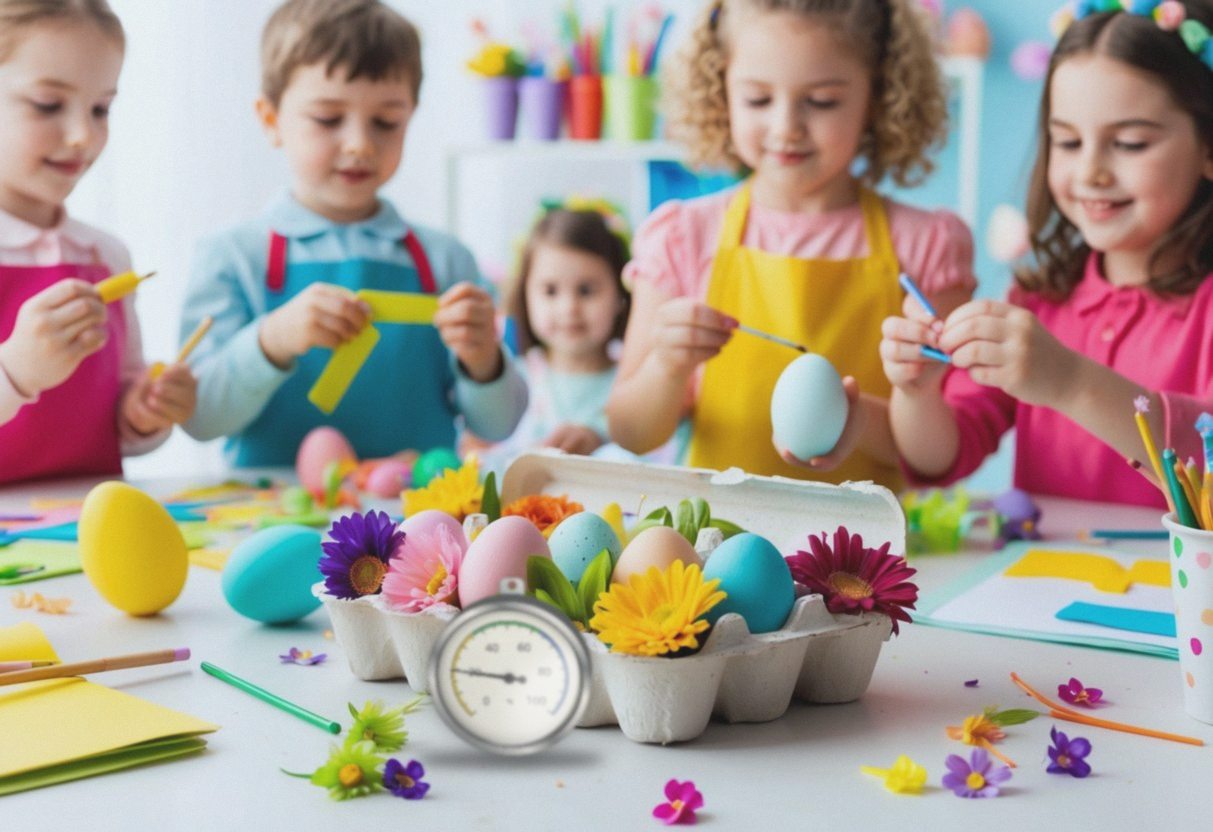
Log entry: 20 %
